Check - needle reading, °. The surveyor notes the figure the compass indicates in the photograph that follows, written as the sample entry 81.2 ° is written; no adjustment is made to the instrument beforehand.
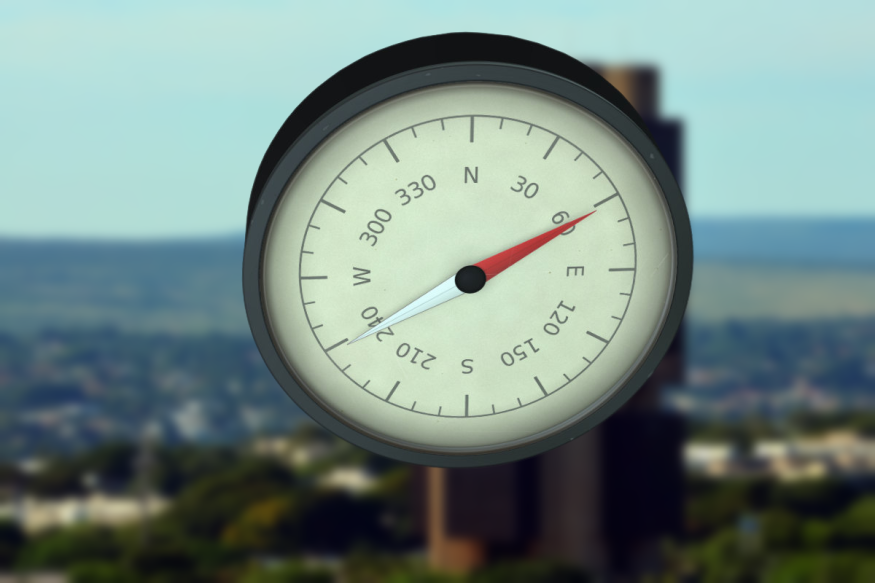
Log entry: 60 °
